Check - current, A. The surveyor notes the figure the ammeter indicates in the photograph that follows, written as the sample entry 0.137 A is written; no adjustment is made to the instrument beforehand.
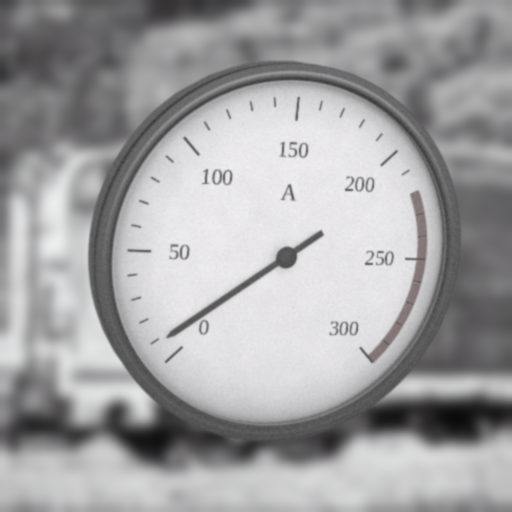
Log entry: 10 A
